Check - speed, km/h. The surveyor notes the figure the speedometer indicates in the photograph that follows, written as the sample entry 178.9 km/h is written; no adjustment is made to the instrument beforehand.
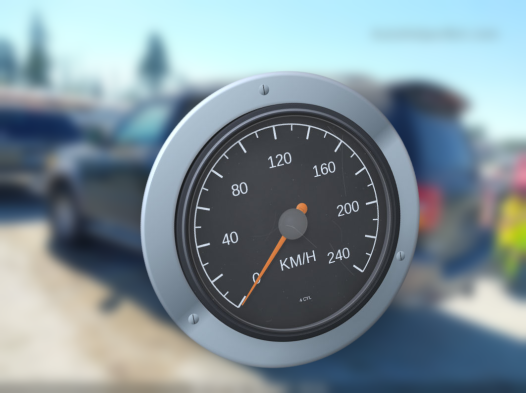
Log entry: 0 km/h
